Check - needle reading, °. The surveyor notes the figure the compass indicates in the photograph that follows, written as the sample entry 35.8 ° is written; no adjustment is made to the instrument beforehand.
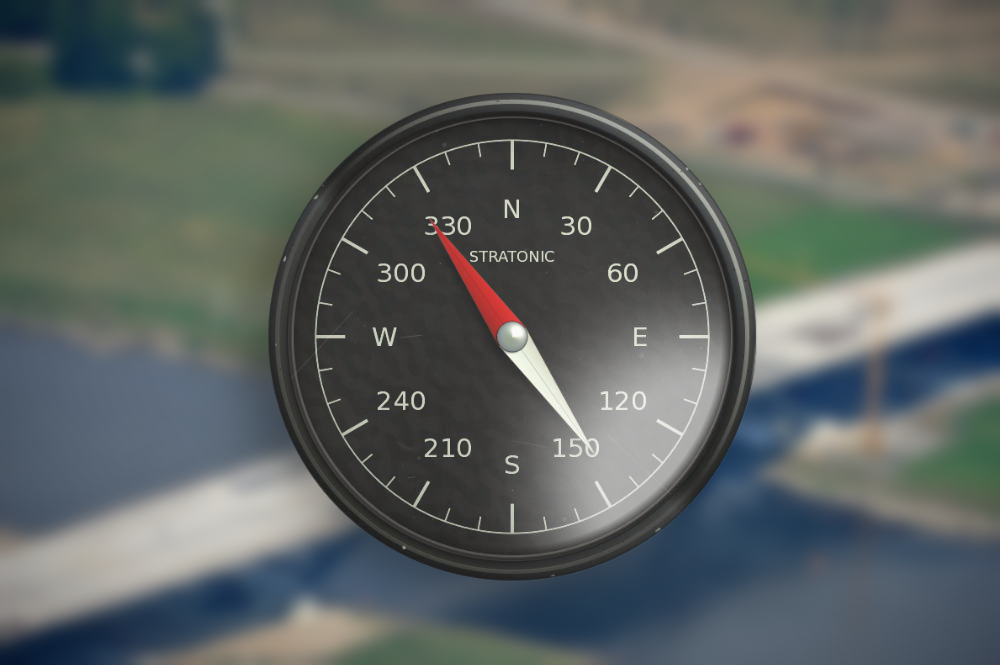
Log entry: 325 °
